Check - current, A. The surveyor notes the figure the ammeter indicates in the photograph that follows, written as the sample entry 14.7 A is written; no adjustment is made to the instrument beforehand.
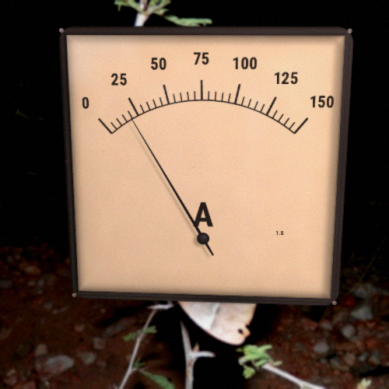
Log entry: 20 A
